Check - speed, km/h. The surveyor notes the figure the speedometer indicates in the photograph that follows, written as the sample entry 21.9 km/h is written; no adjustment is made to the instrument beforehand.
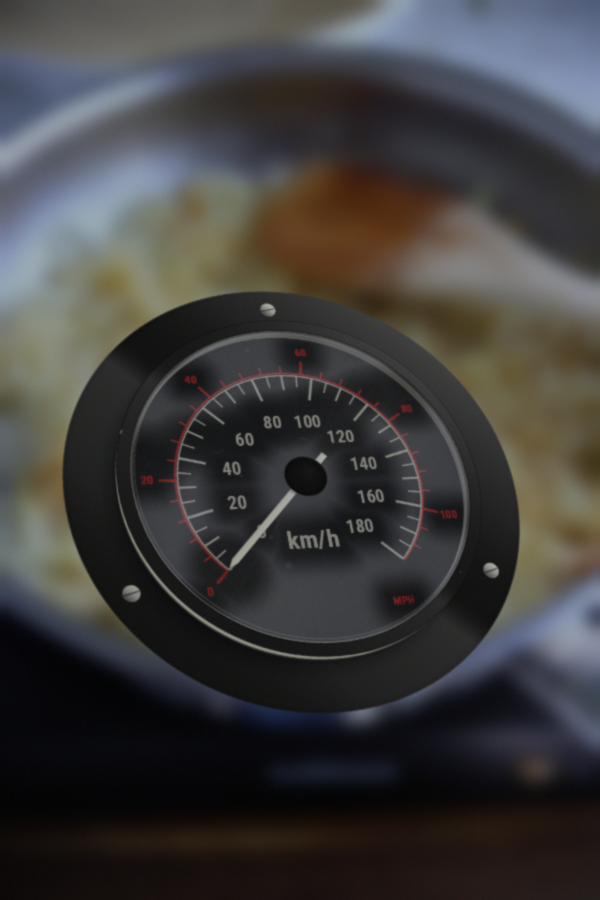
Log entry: 0 km/h
